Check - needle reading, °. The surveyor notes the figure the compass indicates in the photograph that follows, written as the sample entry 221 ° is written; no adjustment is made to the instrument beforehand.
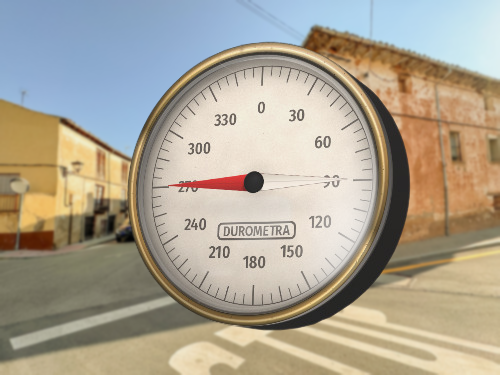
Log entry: 270 °
